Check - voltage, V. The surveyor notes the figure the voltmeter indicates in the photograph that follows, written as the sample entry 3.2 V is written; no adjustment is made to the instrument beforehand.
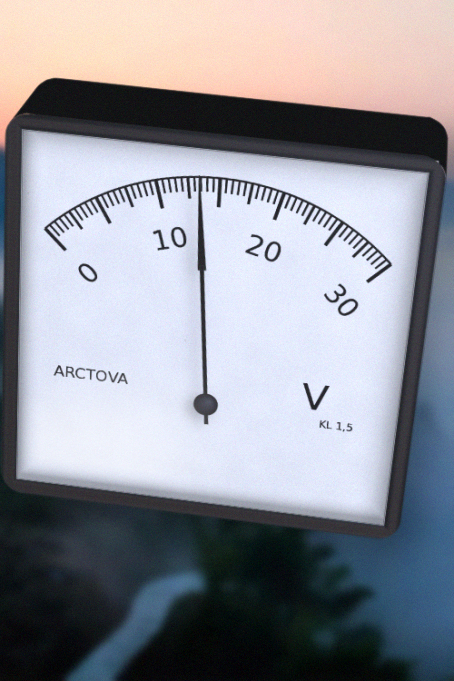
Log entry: 13.5 V
